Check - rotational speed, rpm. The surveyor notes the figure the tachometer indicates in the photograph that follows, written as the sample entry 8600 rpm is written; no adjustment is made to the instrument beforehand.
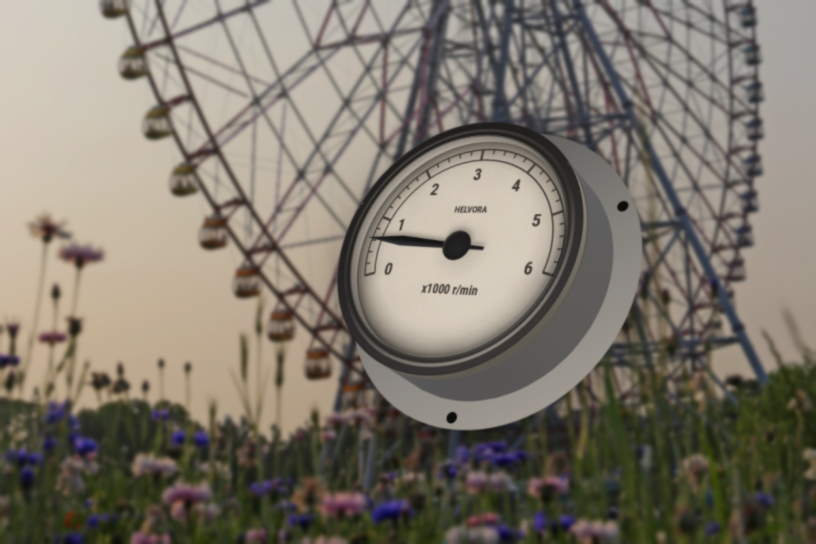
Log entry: 600 rpm
